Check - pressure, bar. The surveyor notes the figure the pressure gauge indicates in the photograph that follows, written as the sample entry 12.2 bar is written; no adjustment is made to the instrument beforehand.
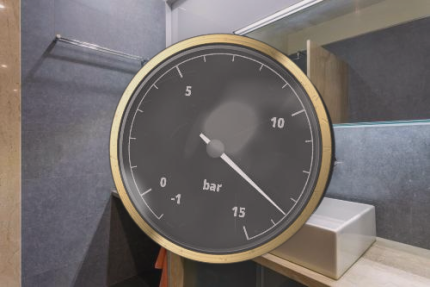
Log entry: 13.5 bar
